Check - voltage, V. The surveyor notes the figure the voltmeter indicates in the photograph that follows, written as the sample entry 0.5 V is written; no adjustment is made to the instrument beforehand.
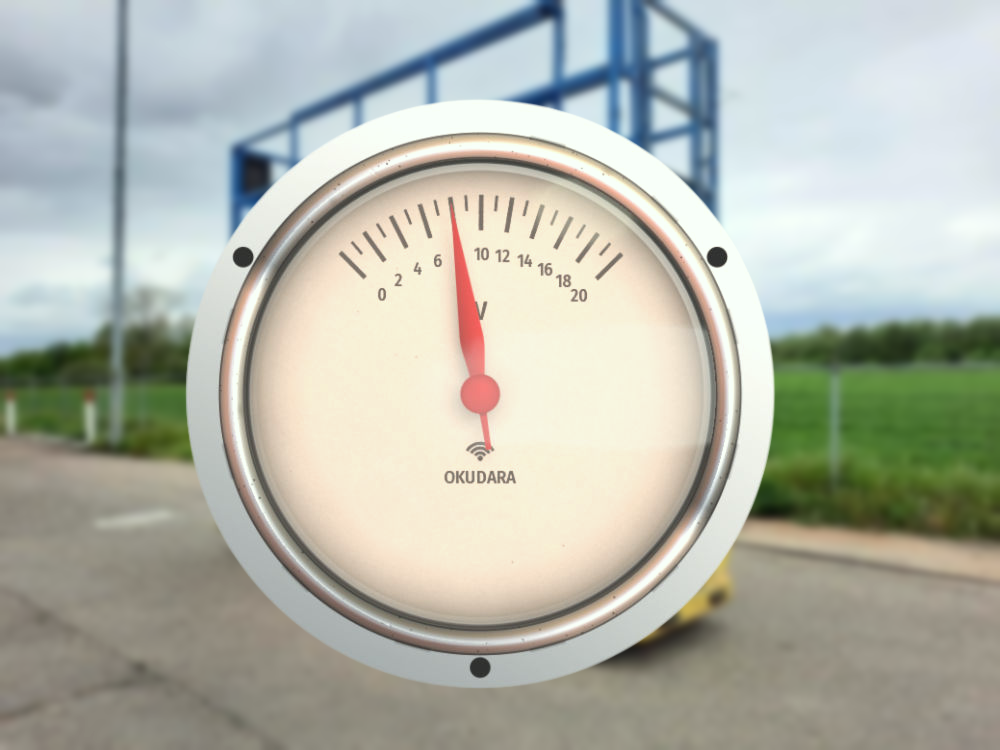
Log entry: 8 V
